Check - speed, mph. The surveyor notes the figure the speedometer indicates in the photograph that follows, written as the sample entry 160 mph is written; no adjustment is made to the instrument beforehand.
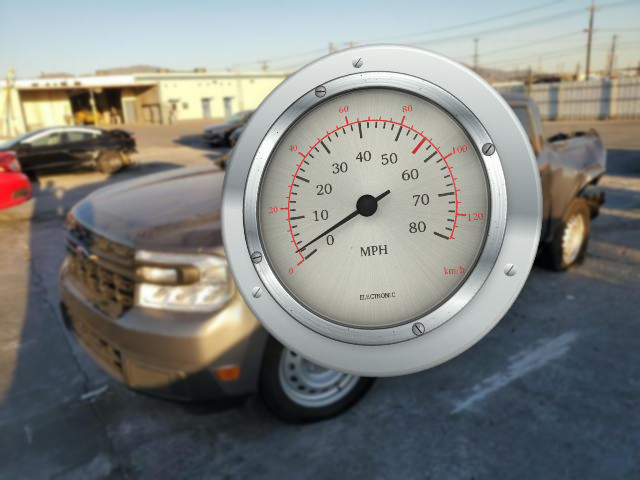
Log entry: 2 mph
